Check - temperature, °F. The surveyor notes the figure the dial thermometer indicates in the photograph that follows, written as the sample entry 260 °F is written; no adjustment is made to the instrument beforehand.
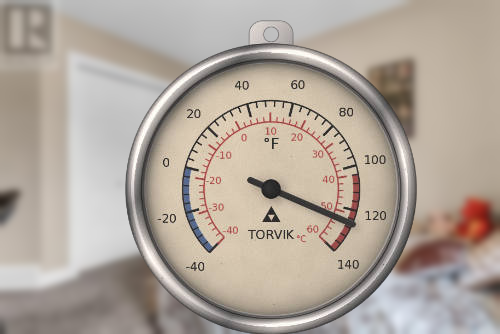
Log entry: 126 °F
